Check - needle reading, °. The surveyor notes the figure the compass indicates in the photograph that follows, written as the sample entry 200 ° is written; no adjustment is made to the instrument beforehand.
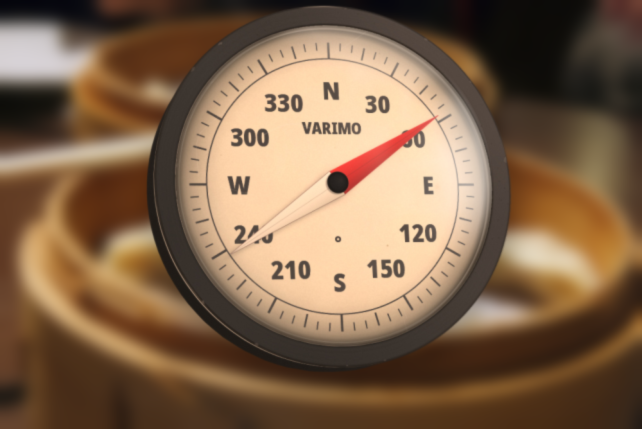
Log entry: 57.5 °
